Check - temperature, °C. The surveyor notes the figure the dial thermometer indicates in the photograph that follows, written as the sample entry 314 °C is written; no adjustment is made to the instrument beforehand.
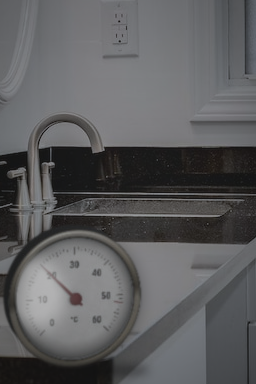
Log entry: 20 °C
